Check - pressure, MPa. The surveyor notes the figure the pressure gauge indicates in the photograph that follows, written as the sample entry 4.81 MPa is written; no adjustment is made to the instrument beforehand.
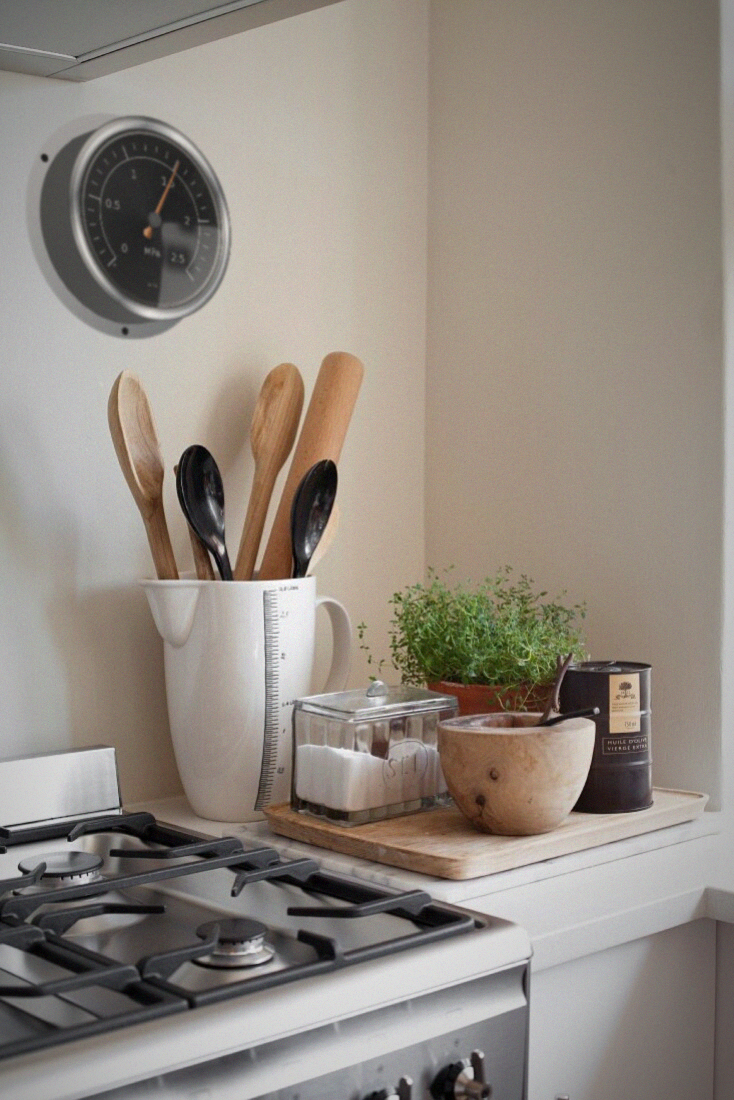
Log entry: 1.5 MPa
